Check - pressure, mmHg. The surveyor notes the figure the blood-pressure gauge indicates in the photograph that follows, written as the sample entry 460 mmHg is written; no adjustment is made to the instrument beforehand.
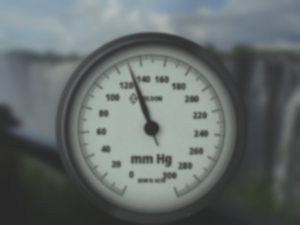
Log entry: 130 mmHg
